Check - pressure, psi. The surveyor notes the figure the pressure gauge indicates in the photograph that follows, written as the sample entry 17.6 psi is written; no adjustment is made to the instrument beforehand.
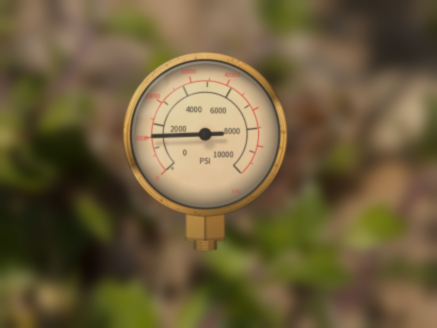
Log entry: 1500 psi
